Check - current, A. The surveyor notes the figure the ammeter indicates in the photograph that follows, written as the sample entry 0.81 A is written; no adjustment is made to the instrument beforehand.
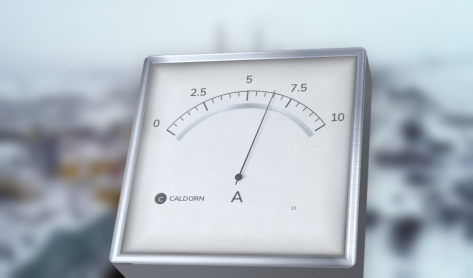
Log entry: 6.5 A
